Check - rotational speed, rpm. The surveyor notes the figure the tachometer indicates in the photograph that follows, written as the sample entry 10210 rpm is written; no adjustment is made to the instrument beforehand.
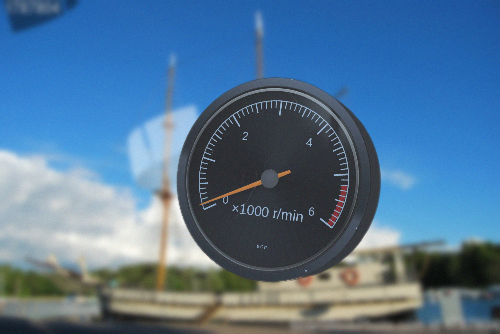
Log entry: 100 rpm
